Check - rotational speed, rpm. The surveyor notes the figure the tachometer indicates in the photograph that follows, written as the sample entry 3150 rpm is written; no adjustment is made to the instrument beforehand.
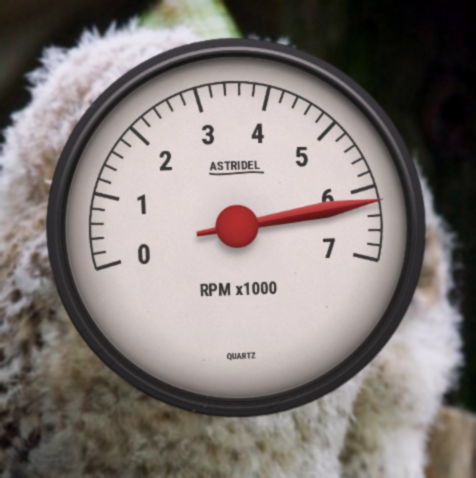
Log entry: 6200 rpm
